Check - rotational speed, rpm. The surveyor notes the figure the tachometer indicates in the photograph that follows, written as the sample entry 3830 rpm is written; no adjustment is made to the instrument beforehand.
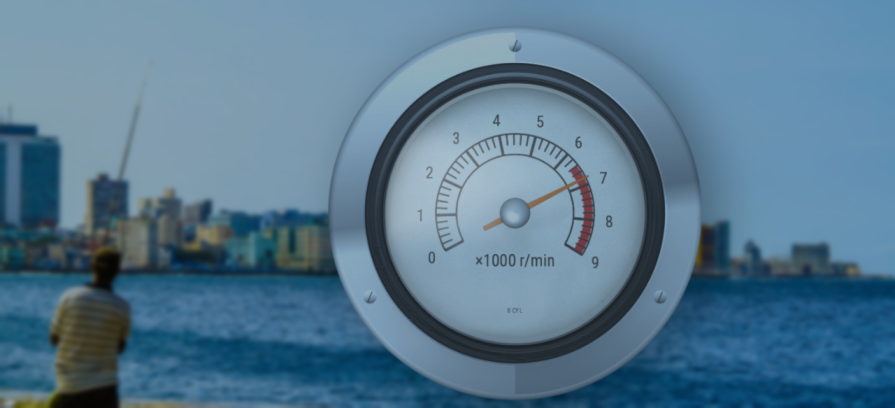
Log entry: 6800 rpm
